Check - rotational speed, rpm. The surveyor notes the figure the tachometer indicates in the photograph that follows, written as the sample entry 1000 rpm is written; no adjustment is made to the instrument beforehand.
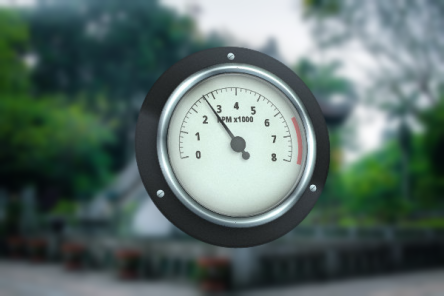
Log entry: 2600 rpm
